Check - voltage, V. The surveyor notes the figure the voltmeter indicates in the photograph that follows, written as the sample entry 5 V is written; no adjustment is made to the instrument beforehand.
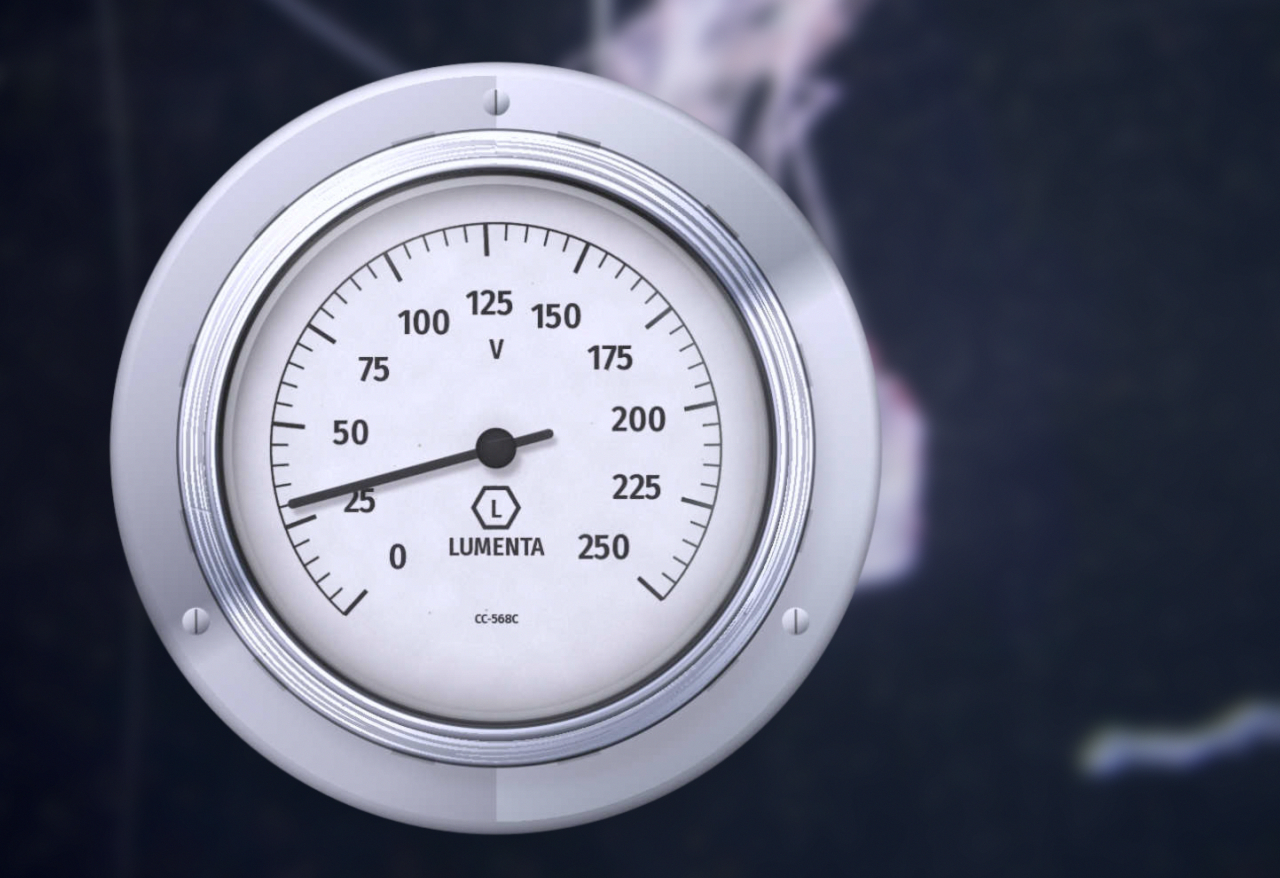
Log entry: 30 V
